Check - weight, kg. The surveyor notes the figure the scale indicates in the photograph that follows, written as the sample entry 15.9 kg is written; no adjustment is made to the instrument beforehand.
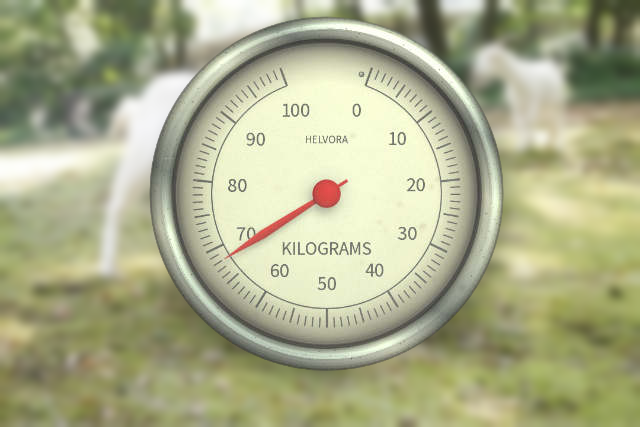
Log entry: 68 kg
